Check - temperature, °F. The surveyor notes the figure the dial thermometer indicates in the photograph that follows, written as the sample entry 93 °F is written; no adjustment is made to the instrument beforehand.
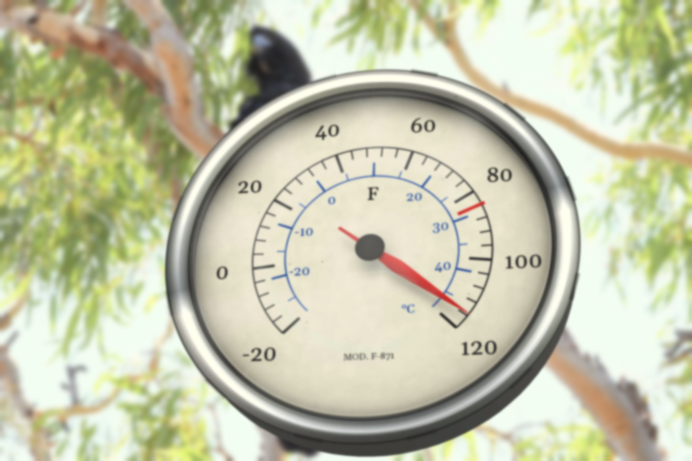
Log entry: 116 °F
